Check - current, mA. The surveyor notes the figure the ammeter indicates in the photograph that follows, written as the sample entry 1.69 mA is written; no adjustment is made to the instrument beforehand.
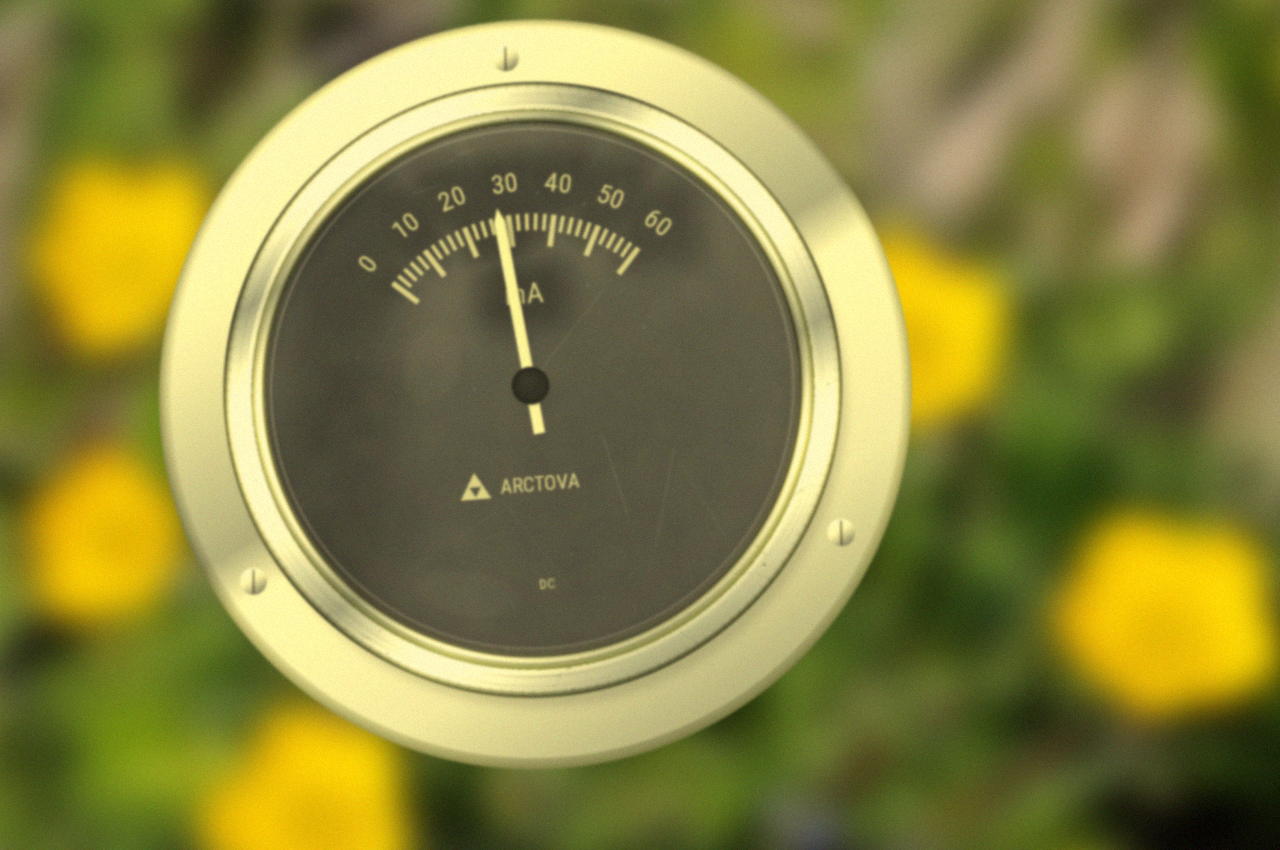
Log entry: 28 mA
